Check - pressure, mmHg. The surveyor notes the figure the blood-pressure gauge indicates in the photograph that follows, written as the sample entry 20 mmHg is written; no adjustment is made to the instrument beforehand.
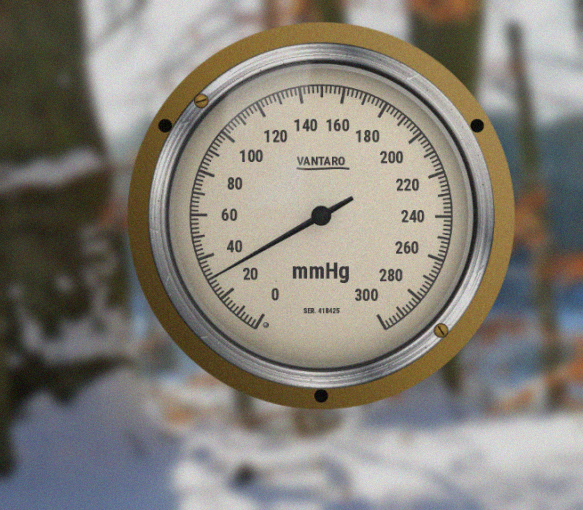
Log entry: 30 mmHg
